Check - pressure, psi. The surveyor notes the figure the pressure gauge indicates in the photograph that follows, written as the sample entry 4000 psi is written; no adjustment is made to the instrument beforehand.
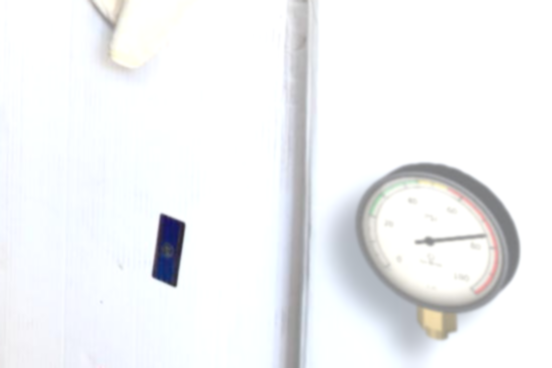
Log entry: 75 psi
